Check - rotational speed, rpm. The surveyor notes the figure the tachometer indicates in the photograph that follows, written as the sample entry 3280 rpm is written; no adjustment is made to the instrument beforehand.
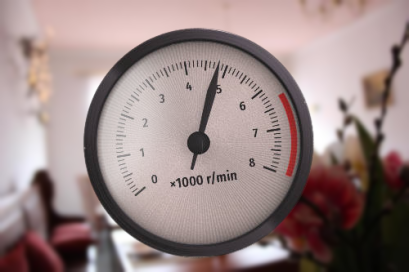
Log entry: 4800 rpm
